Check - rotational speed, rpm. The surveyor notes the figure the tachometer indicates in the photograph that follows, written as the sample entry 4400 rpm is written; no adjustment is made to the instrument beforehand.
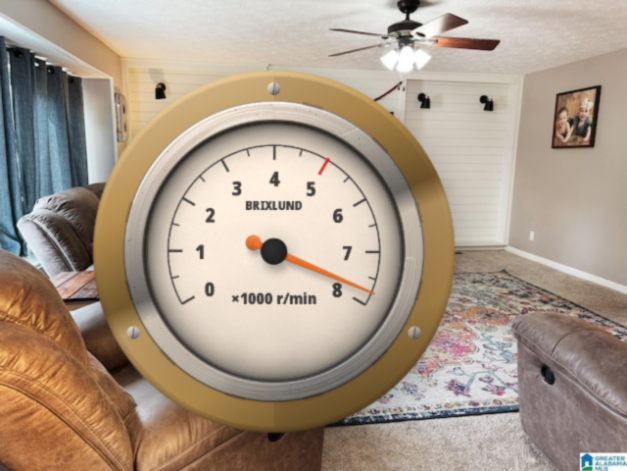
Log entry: 7750 rpm
